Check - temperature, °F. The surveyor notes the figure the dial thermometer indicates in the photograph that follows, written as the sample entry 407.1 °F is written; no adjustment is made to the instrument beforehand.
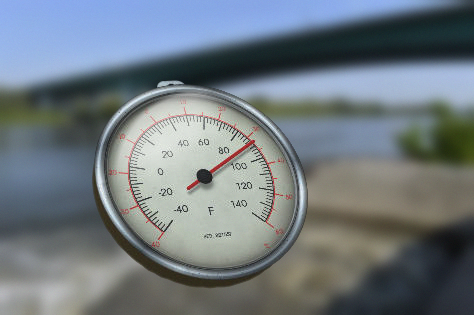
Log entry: 90 °F
